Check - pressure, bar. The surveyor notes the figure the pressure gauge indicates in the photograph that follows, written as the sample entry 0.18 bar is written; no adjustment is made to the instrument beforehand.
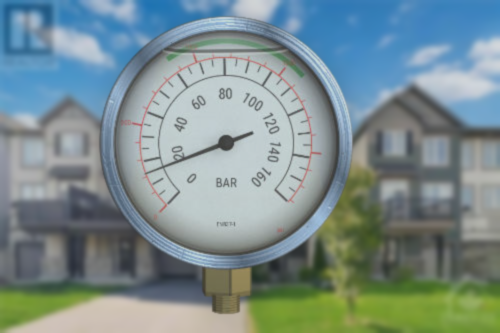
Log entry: 15 bar
